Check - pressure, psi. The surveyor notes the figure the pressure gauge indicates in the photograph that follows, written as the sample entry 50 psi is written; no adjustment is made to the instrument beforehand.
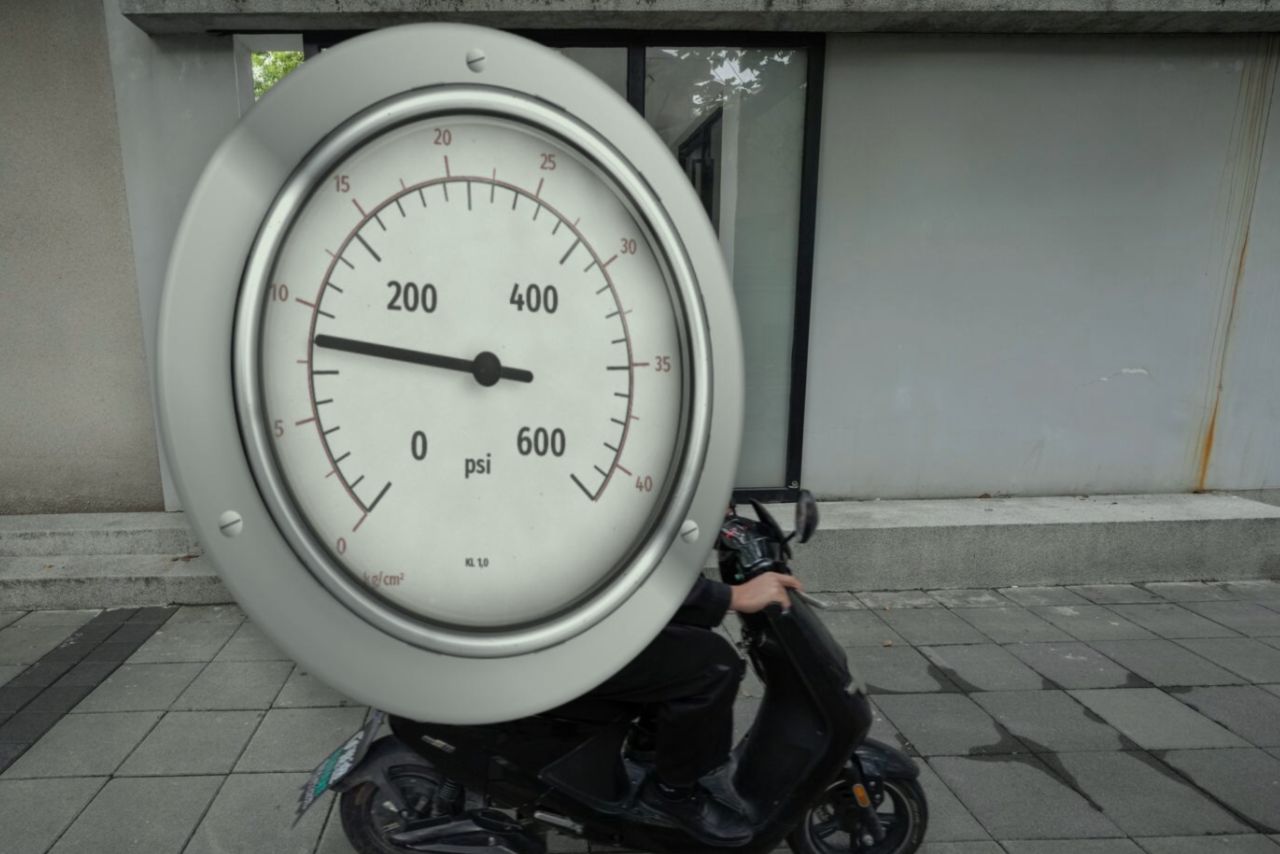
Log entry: 120 psi
